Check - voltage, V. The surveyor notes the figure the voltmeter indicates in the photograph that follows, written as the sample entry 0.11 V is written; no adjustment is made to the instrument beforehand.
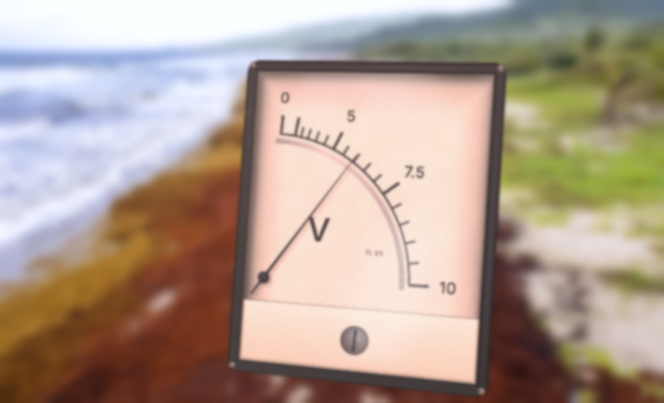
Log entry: 6 V
